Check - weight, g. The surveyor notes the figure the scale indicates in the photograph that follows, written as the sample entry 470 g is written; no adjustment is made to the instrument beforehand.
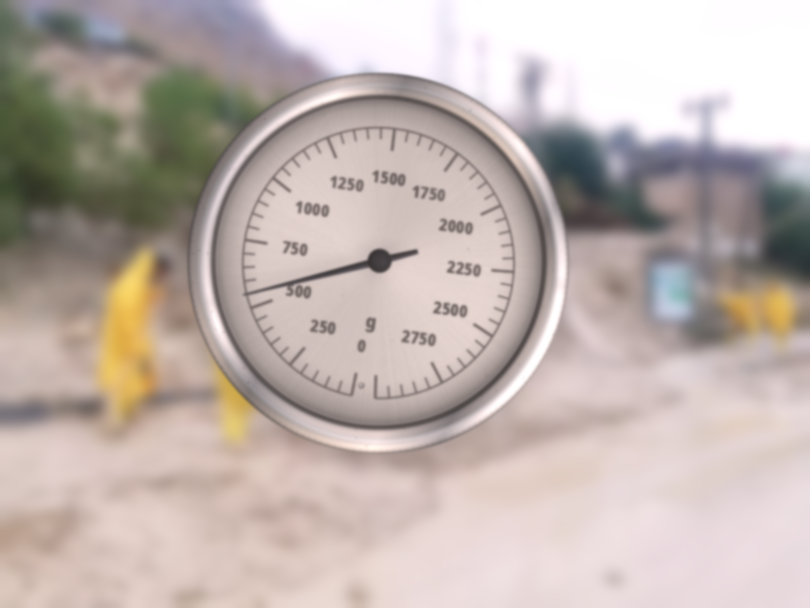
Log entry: 550 g
